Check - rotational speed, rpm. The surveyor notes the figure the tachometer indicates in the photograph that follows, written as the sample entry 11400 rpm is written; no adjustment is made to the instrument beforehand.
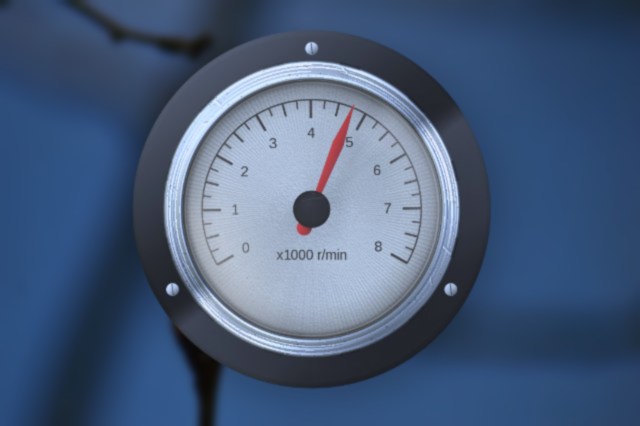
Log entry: 4750 rpm
